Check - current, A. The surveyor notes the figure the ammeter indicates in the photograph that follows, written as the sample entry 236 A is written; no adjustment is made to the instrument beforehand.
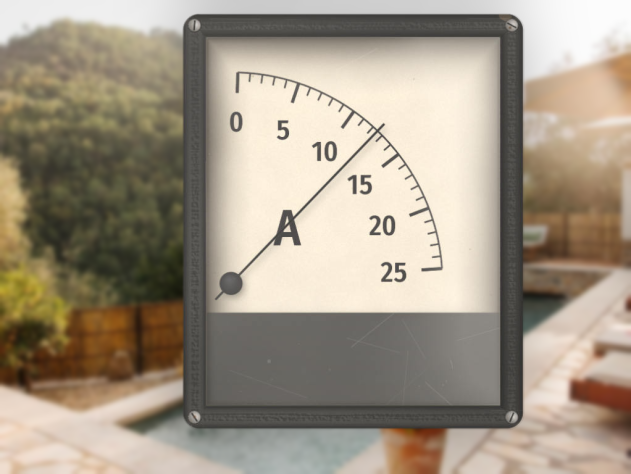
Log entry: 12.5 A
